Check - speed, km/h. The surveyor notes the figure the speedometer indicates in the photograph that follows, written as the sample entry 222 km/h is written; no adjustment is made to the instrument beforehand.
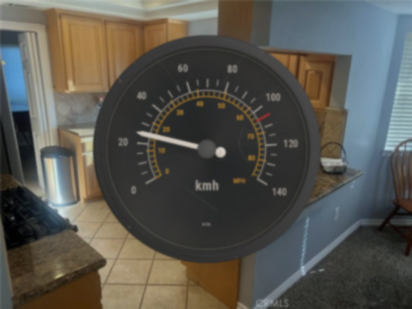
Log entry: 25 km/h
